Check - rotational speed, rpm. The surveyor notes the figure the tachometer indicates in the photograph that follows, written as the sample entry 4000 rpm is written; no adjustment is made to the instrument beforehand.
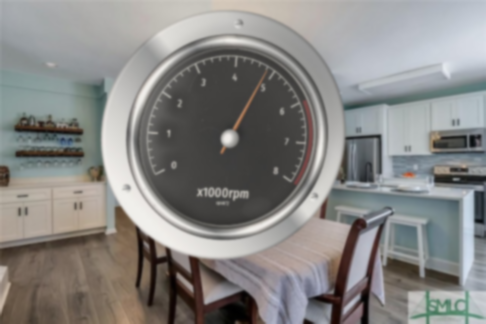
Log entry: 4800 rpm
